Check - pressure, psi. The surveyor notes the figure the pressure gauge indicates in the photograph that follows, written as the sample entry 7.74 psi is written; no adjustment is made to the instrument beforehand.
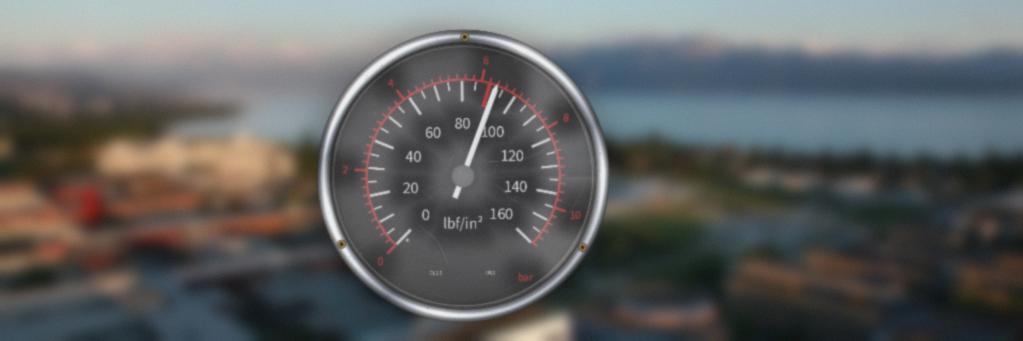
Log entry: 92.5 psi
